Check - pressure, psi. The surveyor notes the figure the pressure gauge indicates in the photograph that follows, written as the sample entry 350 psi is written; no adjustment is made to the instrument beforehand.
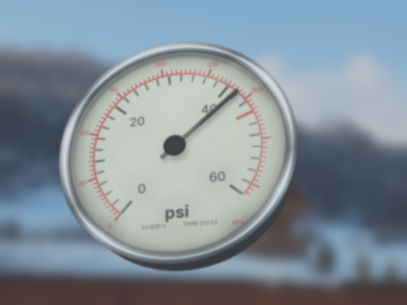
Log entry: 42 psi
